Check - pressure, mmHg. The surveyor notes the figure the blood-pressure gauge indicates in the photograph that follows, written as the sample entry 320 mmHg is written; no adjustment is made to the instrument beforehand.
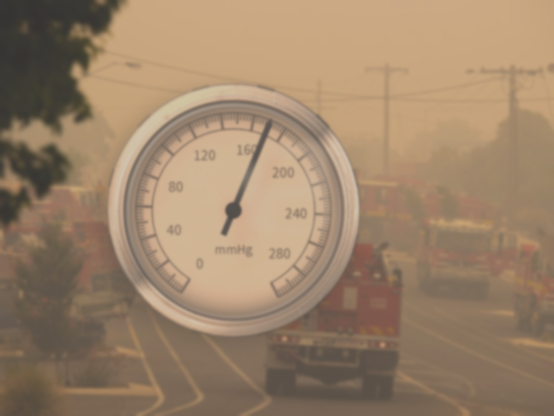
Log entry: 170 mmHg
